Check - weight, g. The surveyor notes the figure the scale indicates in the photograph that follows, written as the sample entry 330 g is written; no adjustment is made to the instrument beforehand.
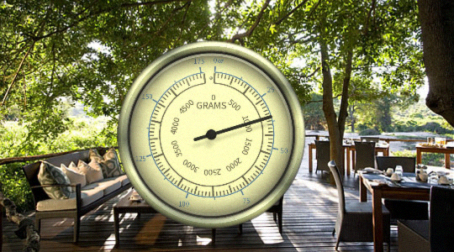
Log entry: 1000 g
